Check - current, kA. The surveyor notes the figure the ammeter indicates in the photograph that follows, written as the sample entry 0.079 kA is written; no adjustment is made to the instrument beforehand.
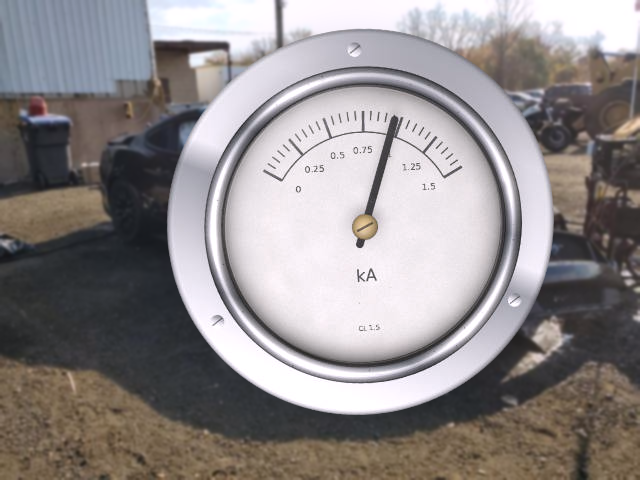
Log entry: 0.95 kA
